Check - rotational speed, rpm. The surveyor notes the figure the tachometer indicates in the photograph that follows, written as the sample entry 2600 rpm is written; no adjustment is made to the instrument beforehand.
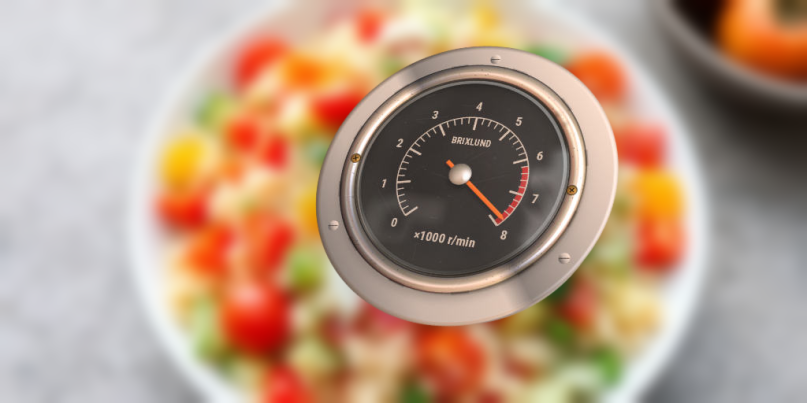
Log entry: 7800 rpm
